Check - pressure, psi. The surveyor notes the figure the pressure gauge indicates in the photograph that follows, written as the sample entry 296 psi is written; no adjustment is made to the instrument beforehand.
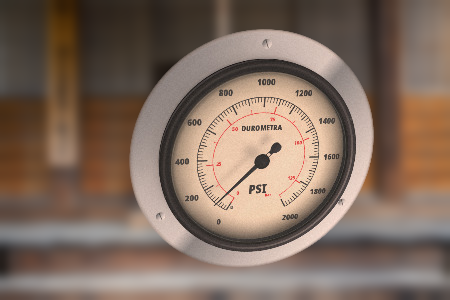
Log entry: 100 psi
